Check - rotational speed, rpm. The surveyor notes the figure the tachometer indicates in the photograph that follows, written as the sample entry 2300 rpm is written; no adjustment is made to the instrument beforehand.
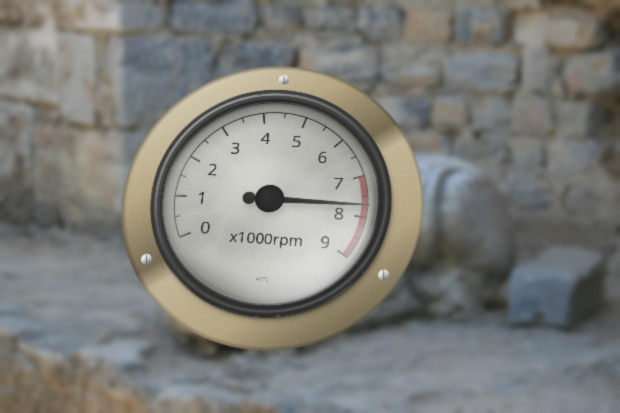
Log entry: 7750 rpm
